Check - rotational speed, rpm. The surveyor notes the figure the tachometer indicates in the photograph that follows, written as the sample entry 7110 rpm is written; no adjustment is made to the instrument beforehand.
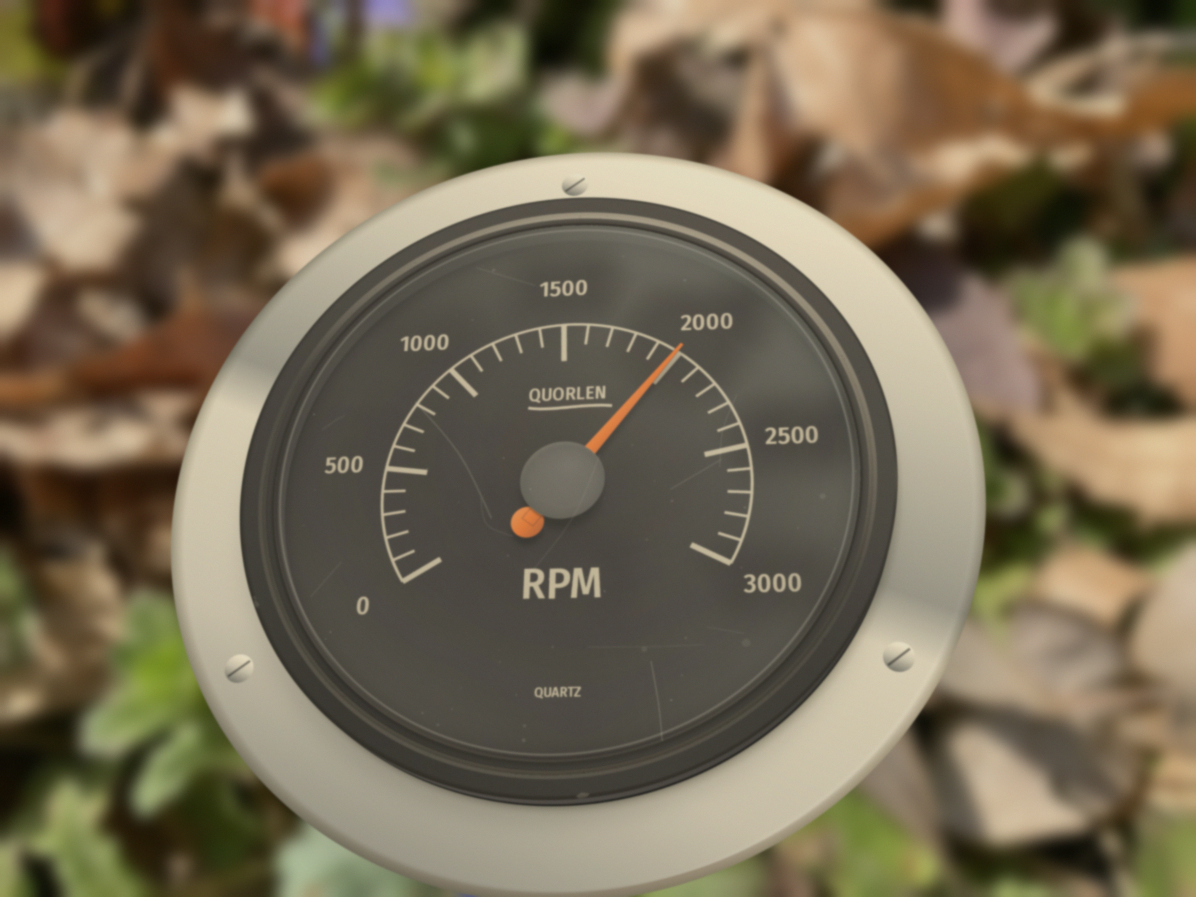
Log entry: 2000 rpm
